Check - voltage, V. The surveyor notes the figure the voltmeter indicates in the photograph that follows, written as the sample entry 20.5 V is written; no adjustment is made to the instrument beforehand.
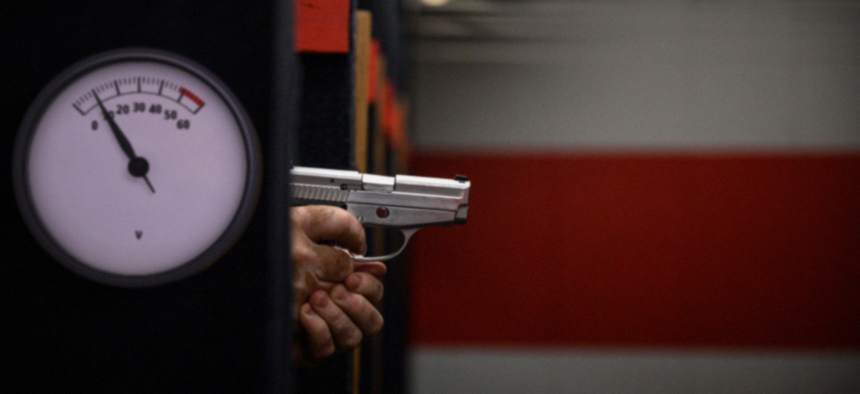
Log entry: 10 V
